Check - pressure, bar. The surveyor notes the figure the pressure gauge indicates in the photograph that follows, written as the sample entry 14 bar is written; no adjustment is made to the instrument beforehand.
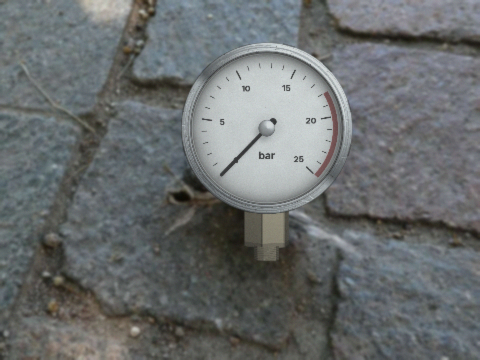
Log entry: 0 bar
